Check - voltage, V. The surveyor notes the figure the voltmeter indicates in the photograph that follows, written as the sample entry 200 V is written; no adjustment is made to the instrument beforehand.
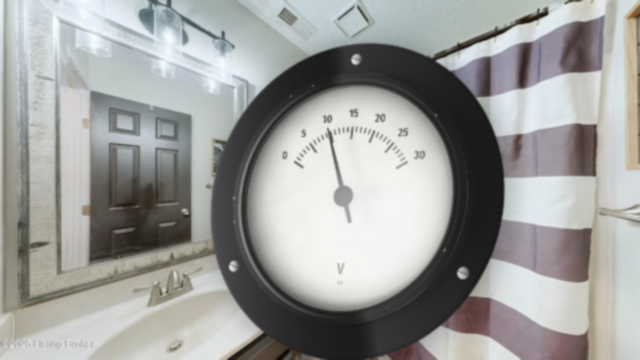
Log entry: 10 V
